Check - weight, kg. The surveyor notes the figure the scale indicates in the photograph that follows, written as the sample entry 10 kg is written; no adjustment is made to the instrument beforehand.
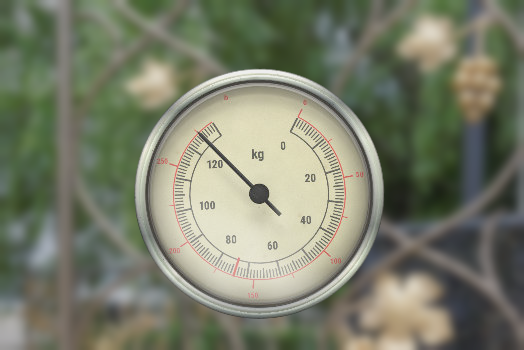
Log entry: 125 kg
